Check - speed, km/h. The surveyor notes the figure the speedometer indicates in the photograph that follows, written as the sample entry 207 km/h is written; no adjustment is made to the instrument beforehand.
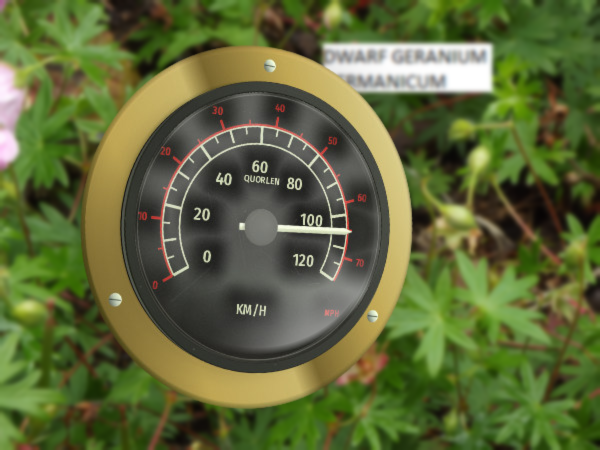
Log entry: 105 km/h
